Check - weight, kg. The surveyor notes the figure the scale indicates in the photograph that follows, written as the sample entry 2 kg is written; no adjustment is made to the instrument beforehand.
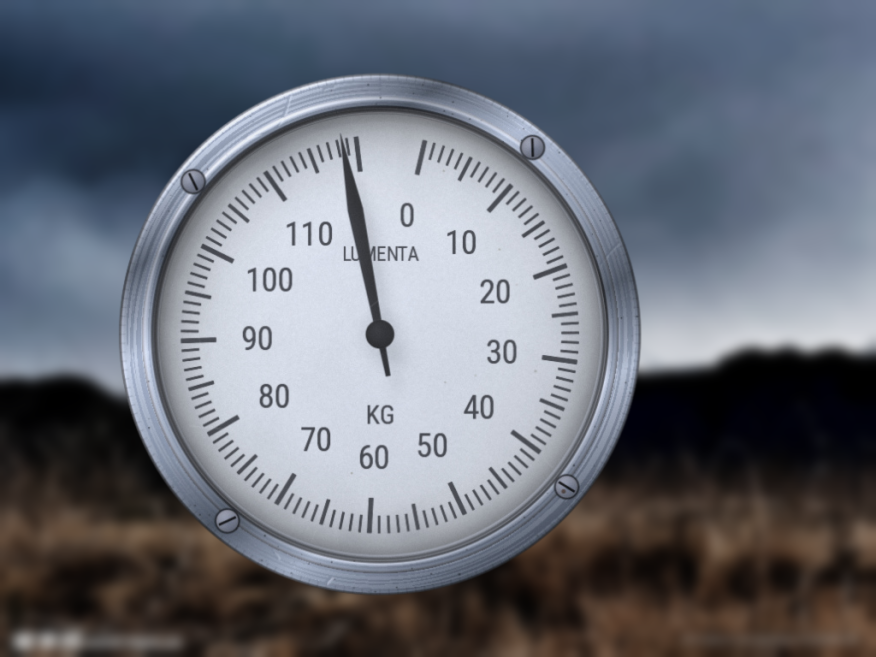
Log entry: 118.5 kg
